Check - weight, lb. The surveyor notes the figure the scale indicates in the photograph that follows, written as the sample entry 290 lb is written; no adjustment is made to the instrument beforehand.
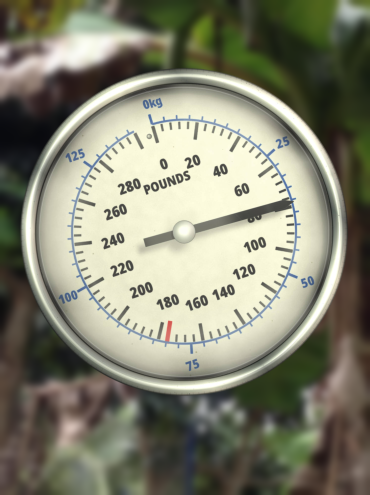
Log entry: 78 lb
